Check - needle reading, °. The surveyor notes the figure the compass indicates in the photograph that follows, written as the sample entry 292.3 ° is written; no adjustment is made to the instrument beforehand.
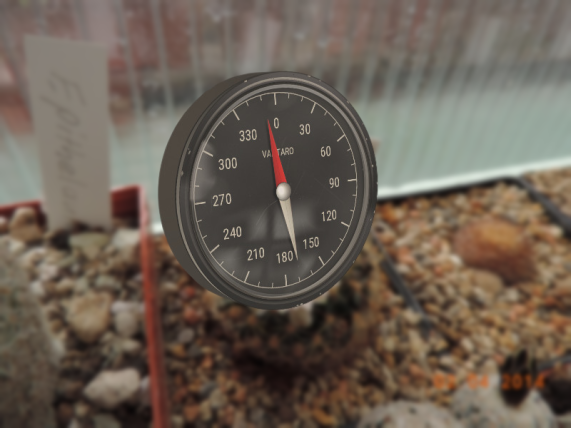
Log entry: 350 °
